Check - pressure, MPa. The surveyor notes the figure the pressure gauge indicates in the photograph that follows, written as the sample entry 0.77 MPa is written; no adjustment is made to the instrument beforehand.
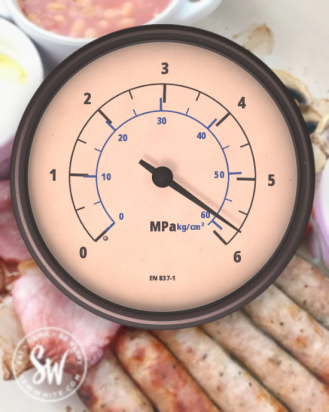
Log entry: 5.75 MPa
